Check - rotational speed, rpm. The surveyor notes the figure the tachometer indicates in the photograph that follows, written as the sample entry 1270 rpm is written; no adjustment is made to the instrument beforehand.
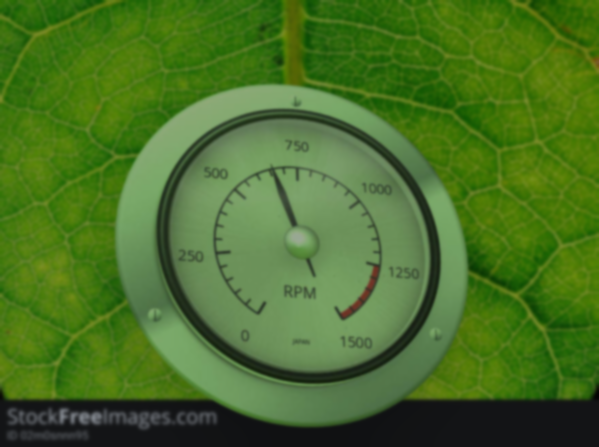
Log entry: 650 rpm
